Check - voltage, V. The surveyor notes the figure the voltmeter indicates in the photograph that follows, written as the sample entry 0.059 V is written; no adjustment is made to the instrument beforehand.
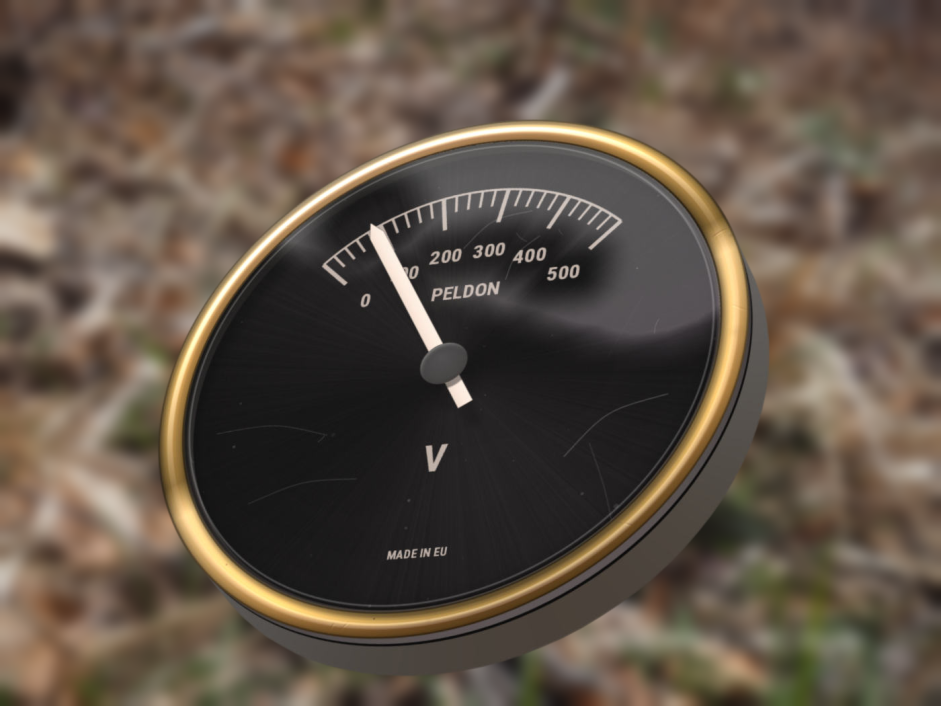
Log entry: 90 V
